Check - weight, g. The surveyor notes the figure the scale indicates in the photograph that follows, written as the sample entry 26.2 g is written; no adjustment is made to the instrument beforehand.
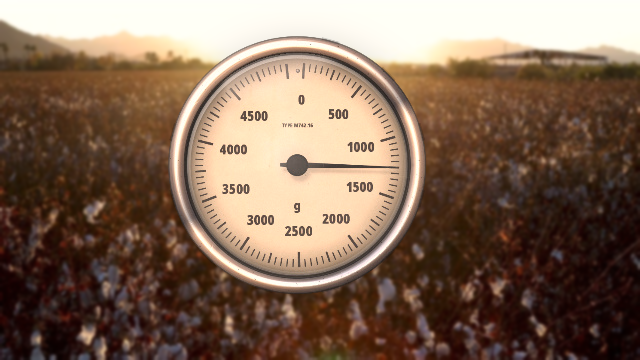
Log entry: 1250 g
